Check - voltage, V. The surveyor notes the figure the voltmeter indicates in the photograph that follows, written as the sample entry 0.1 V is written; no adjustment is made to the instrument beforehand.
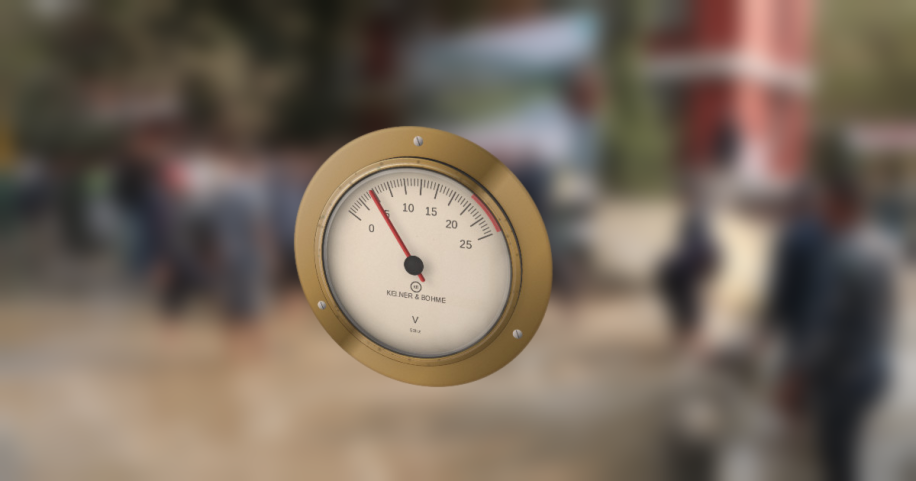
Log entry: 5 V
